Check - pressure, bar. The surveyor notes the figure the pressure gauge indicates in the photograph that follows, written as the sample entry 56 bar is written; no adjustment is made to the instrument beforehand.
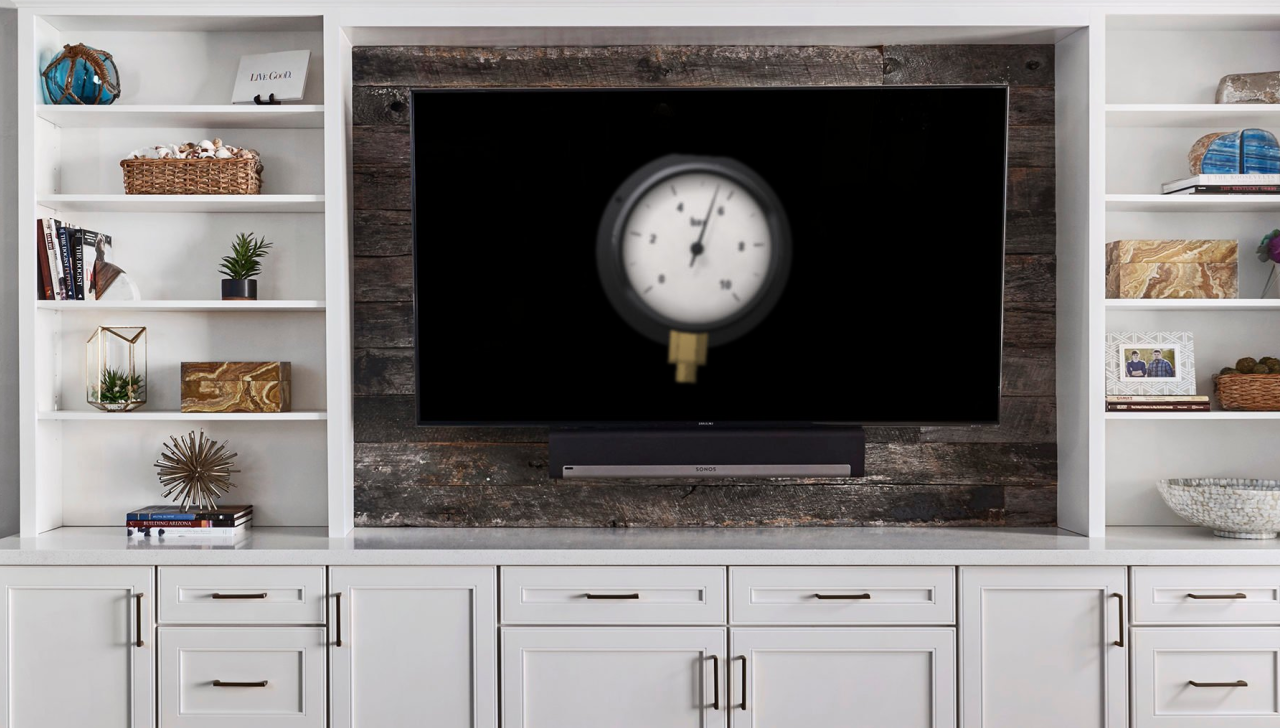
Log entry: 5.5 bar
